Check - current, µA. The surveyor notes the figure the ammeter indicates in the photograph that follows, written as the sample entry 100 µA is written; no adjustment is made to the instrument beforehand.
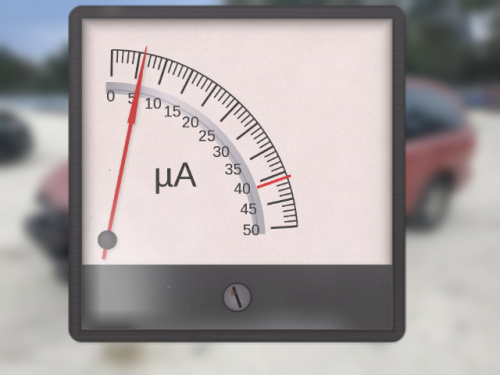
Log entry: 6 µA
